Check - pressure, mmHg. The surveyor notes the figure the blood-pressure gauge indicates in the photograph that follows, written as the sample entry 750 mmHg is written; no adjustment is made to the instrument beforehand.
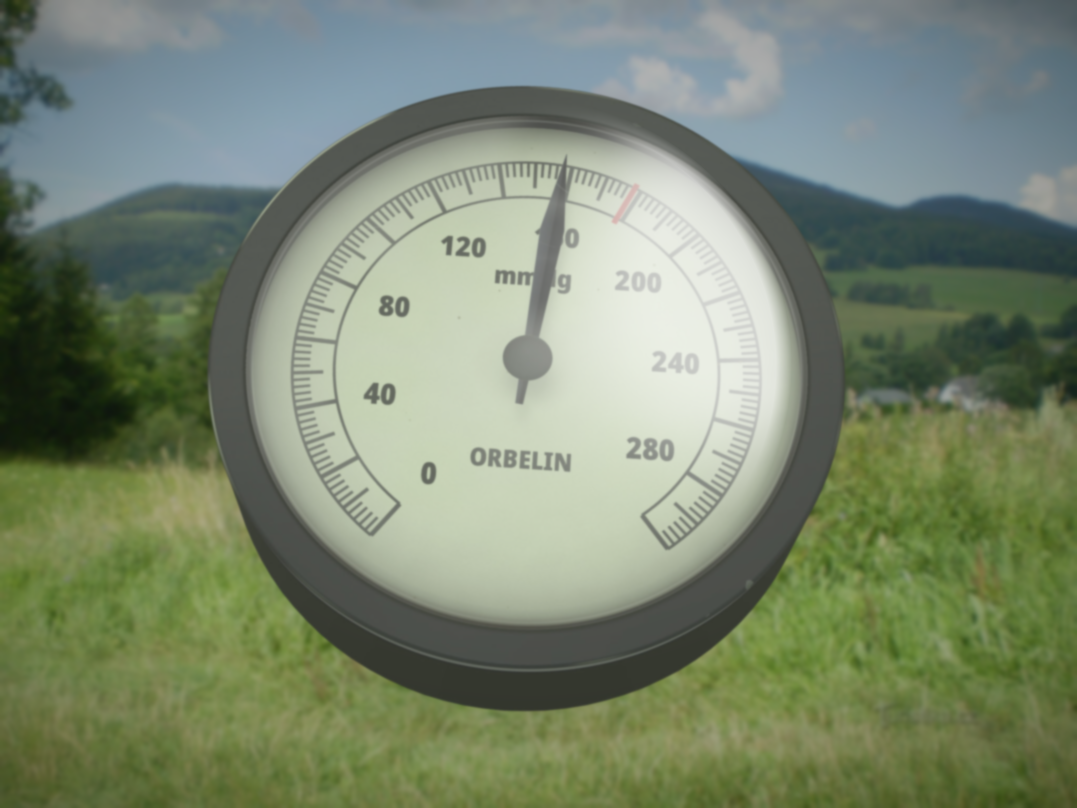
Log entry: 158 mmHg
